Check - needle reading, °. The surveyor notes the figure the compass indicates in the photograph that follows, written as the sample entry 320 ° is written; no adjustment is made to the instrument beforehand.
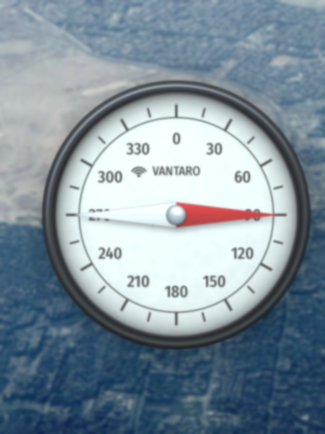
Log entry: 90 °
